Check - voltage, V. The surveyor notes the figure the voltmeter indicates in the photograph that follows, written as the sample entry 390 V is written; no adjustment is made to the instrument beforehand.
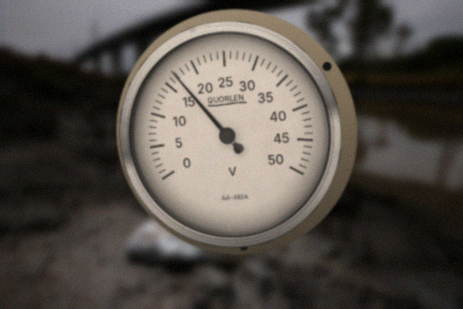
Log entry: 17 V
